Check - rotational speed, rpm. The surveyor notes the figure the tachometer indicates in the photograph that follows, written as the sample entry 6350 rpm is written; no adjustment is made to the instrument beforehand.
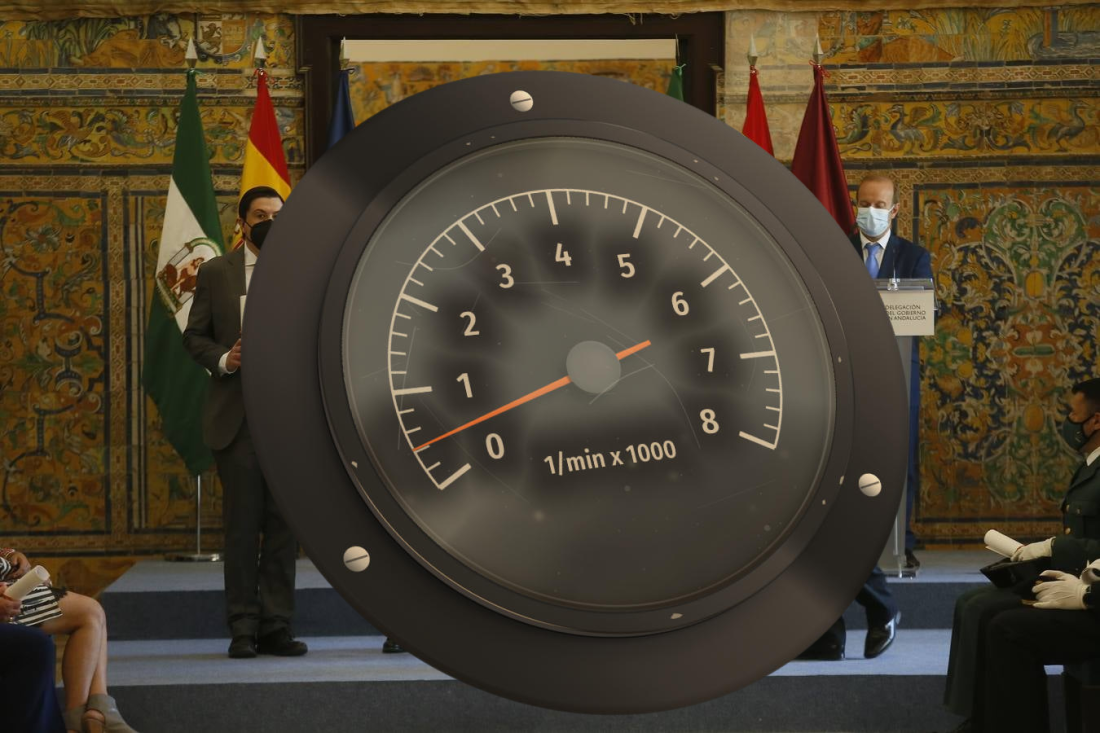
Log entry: 400 rpm
